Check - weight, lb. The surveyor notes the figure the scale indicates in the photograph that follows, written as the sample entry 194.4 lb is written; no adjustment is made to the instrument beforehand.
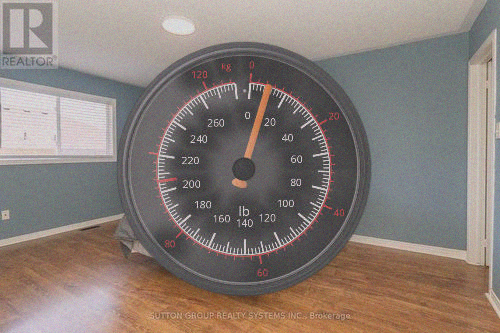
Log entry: 10 lb
